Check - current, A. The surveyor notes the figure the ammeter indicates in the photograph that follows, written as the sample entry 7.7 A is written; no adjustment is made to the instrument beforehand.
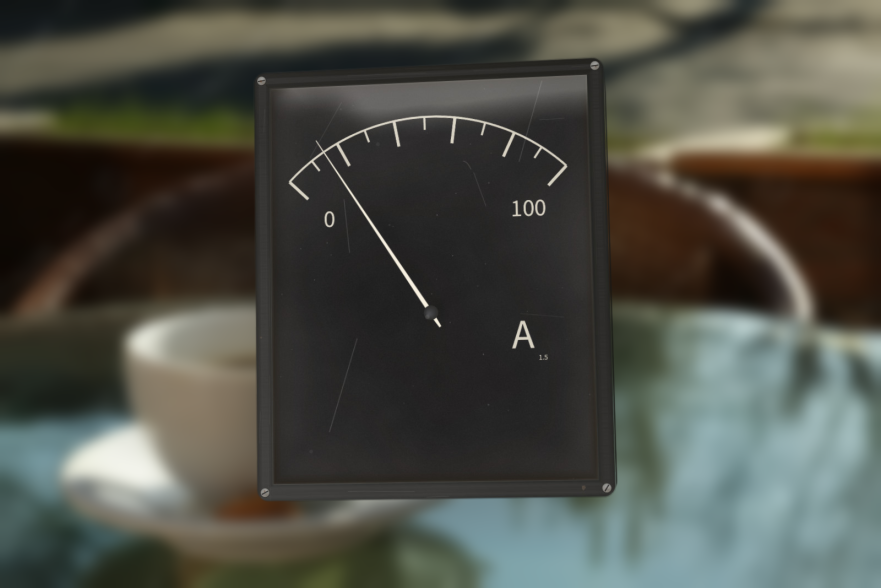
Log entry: 15 A
